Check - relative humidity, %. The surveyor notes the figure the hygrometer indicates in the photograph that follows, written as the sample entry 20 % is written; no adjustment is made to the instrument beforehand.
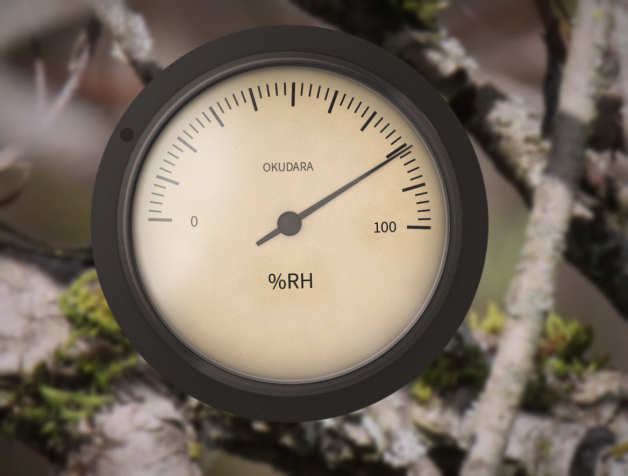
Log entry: 81 %
